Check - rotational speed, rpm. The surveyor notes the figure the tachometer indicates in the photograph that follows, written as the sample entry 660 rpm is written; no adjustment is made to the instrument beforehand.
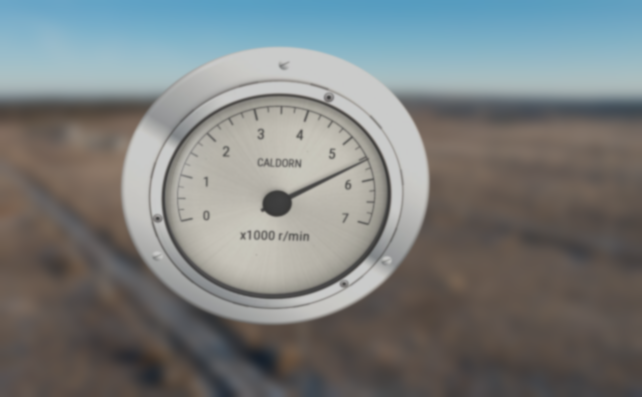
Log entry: 5500 rpm
